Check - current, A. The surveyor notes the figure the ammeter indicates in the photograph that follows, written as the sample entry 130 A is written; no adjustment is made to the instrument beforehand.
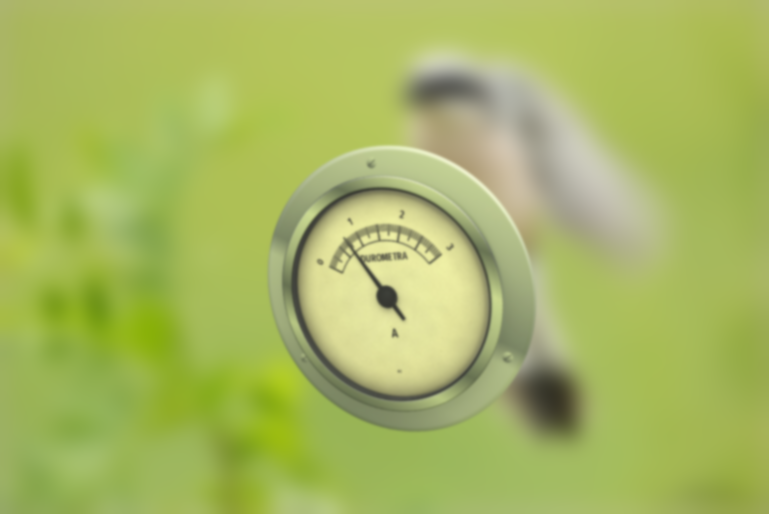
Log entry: 0.75 A
